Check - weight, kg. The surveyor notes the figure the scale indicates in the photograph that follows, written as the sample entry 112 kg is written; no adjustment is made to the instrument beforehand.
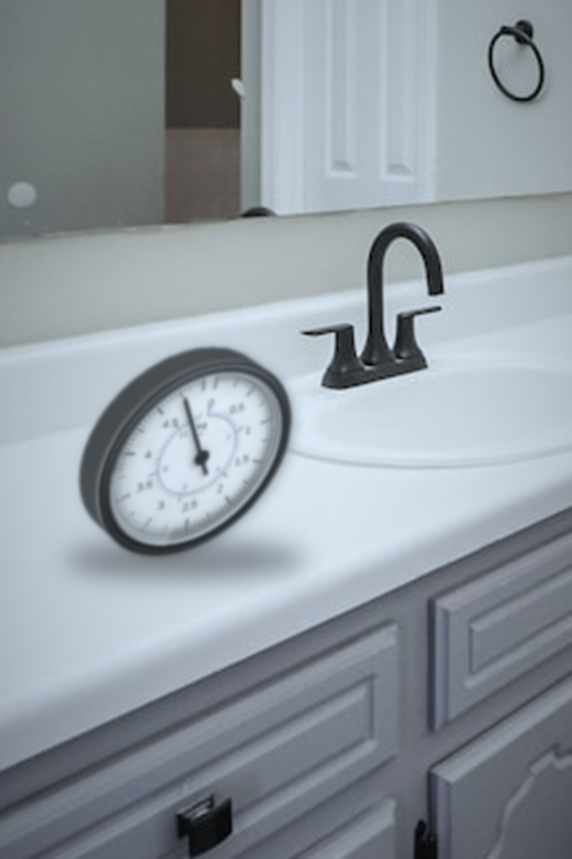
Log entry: 4.75 kg
